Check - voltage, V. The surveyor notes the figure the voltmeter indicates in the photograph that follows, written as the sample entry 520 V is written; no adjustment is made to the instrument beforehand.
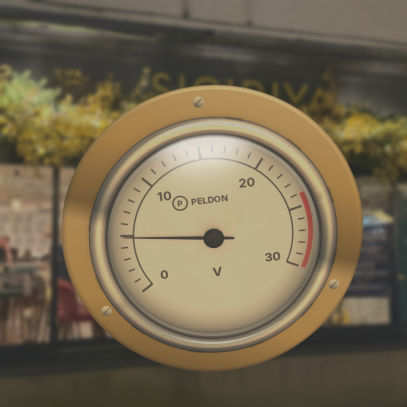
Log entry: 5 V
